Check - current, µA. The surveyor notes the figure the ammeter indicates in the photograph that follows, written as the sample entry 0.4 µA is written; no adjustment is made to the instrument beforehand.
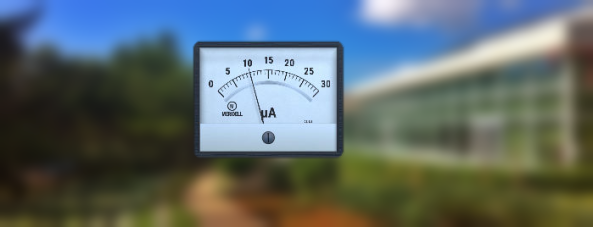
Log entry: 10 µA
